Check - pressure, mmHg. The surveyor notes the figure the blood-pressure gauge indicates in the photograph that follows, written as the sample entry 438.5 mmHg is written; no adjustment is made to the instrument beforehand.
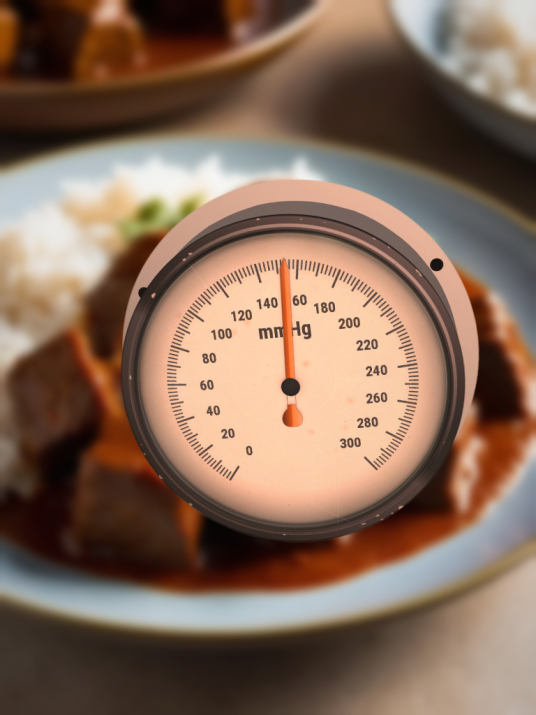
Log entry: 154 mmHg
